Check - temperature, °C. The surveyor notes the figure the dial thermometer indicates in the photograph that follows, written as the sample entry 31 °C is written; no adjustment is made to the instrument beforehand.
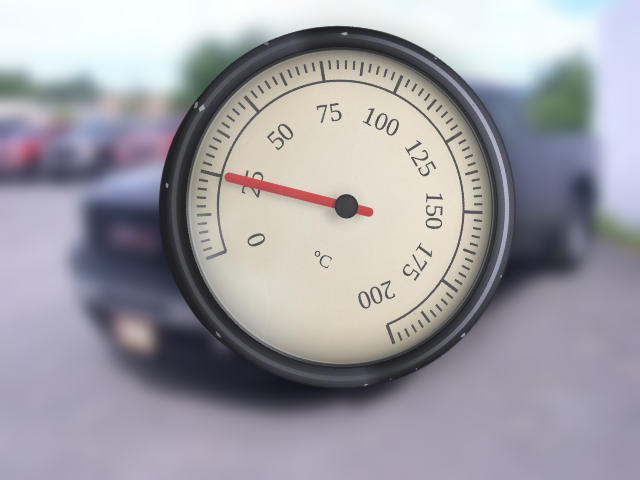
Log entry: 25 °C
